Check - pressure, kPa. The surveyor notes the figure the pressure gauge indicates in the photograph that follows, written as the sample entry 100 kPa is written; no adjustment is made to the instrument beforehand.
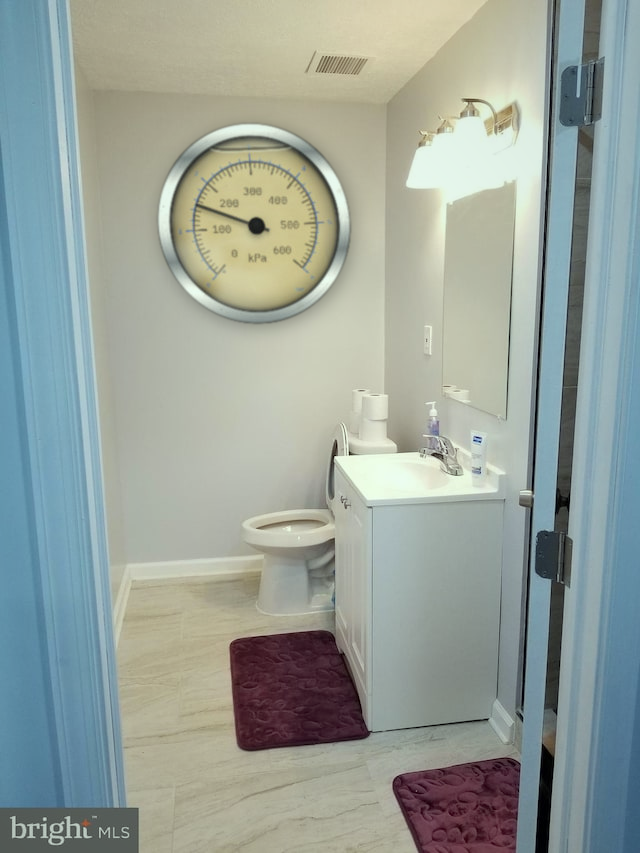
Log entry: 150 kPa
